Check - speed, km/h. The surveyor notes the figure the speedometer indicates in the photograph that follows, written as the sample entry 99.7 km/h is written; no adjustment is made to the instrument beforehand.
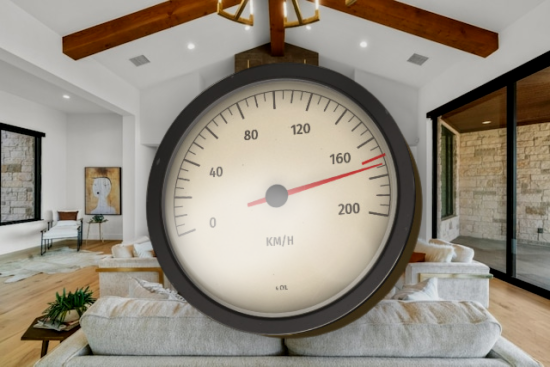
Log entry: 175 km/h
